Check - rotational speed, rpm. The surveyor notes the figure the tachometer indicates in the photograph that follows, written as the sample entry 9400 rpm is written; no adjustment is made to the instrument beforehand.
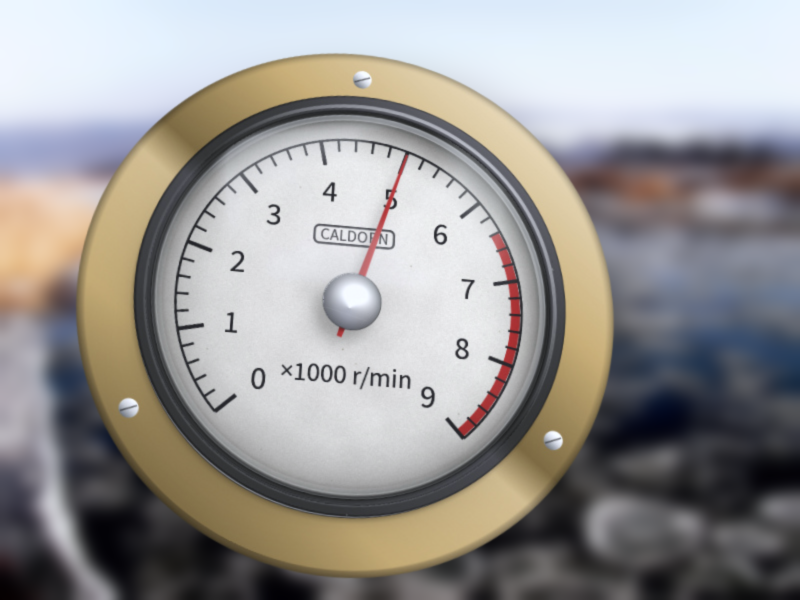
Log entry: 5000 rpm
